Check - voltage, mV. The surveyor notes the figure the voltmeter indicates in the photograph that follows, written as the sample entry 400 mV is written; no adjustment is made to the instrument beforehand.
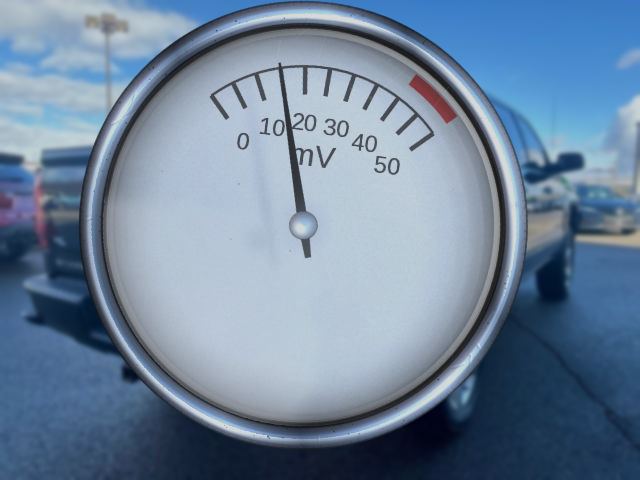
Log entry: 15 mV
